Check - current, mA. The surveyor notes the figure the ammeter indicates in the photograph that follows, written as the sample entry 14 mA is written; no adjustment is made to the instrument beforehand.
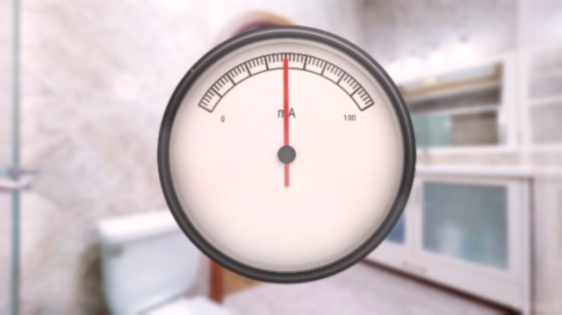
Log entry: 50 mA
